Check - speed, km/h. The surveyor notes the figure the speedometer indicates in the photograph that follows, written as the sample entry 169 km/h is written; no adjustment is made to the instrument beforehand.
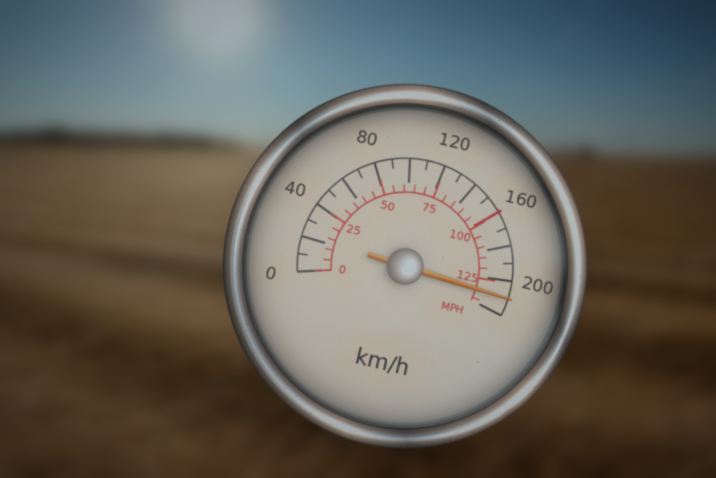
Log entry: 210 km/h
